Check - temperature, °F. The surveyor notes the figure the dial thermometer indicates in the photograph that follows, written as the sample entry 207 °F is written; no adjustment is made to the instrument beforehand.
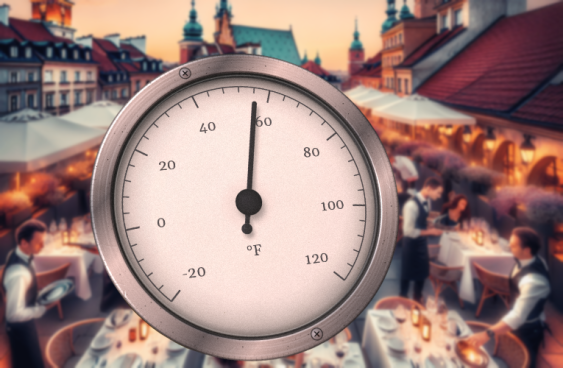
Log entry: 56 °F
